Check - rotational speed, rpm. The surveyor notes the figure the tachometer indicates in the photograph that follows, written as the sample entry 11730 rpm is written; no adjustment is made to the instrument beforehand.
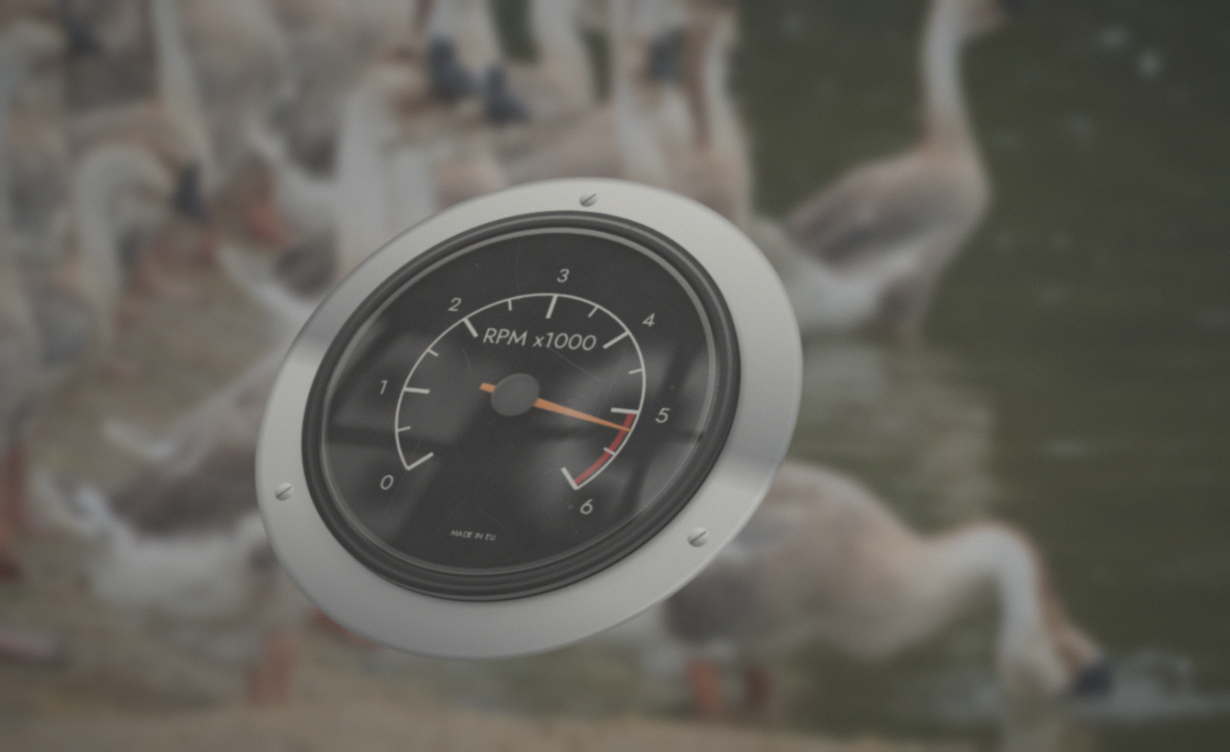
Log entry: 5250 rpm
